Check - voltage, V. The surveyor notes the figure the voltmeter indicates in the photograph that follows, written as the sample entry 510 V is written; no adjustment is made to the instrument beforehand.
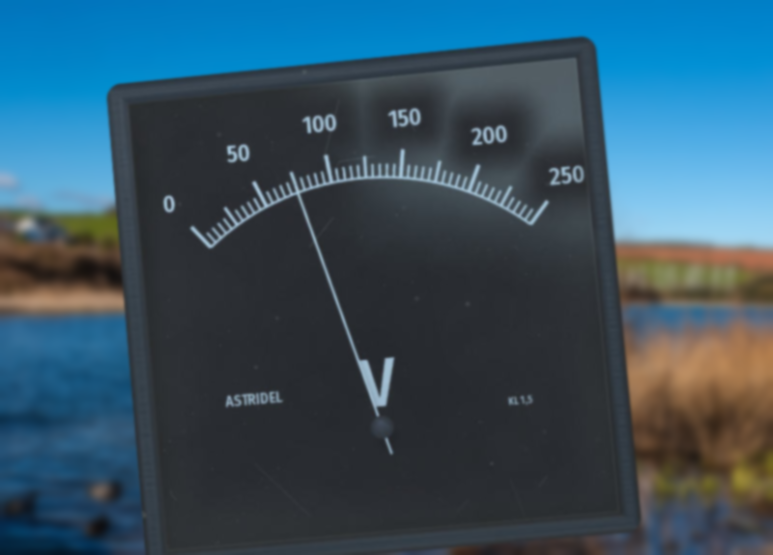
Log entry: 75 V
